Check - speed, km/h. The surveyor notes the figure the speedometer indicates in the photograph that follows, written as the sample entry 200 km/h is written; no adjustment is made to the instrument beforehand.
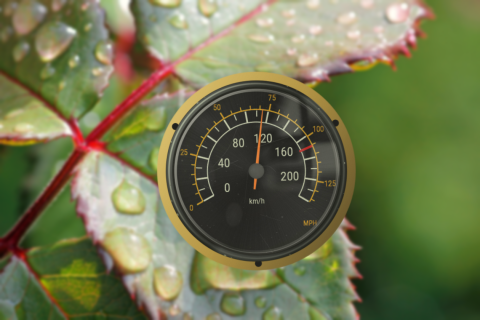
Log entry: 115 km/h
